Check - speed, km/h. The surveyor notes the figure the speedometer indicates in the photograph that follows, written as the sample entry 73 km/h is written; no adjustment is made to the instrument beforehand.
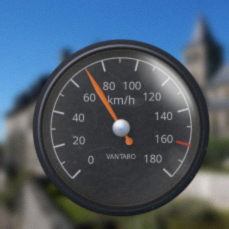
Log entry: 70 km/h
